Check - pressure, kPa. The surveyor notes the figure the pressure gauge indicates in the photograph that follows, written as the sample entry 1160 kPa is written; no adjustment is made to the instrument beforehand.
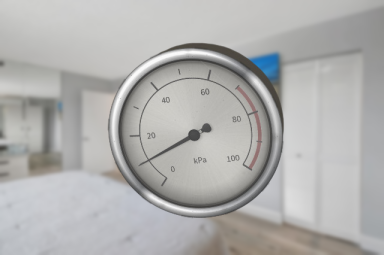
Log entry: 10 kPa
